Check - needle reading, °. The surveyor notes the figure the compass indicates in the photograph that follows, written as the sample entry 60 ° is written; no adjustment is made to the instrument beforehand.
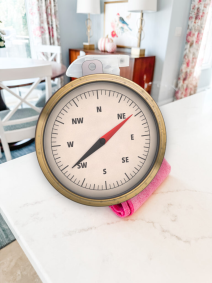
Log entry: 55 °
